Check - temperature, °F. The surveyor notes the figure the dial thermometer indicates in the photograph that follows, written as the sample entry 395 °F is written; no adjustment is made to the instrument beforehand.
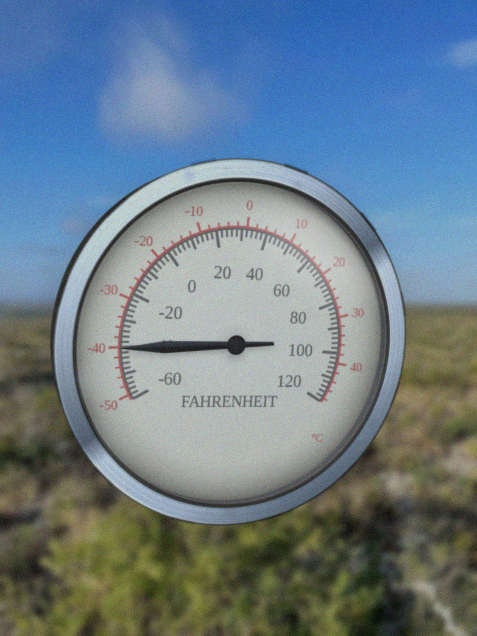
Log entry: -40 °F
